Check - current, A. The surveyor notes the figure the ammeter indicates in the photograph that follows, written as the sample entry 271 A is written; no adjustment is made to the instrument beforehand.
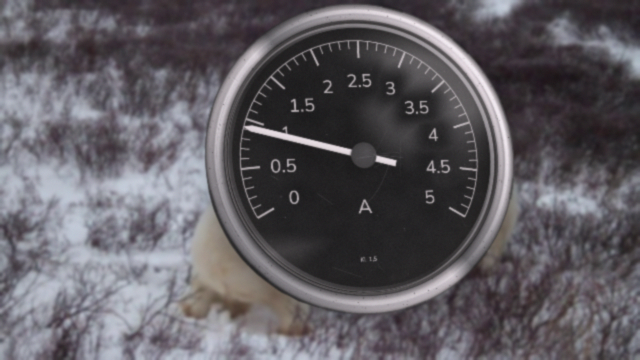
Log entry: 0.9 A
